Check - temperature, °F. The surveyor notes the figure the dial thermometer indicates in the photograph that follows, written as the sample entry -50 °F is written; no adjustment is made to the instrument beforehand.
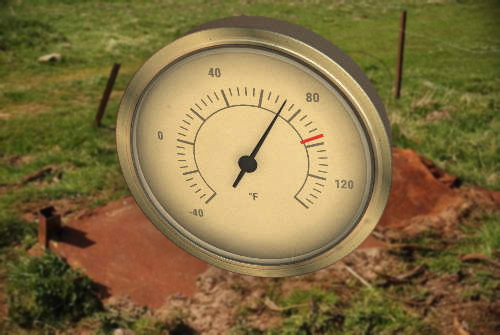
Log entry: 72 °F
